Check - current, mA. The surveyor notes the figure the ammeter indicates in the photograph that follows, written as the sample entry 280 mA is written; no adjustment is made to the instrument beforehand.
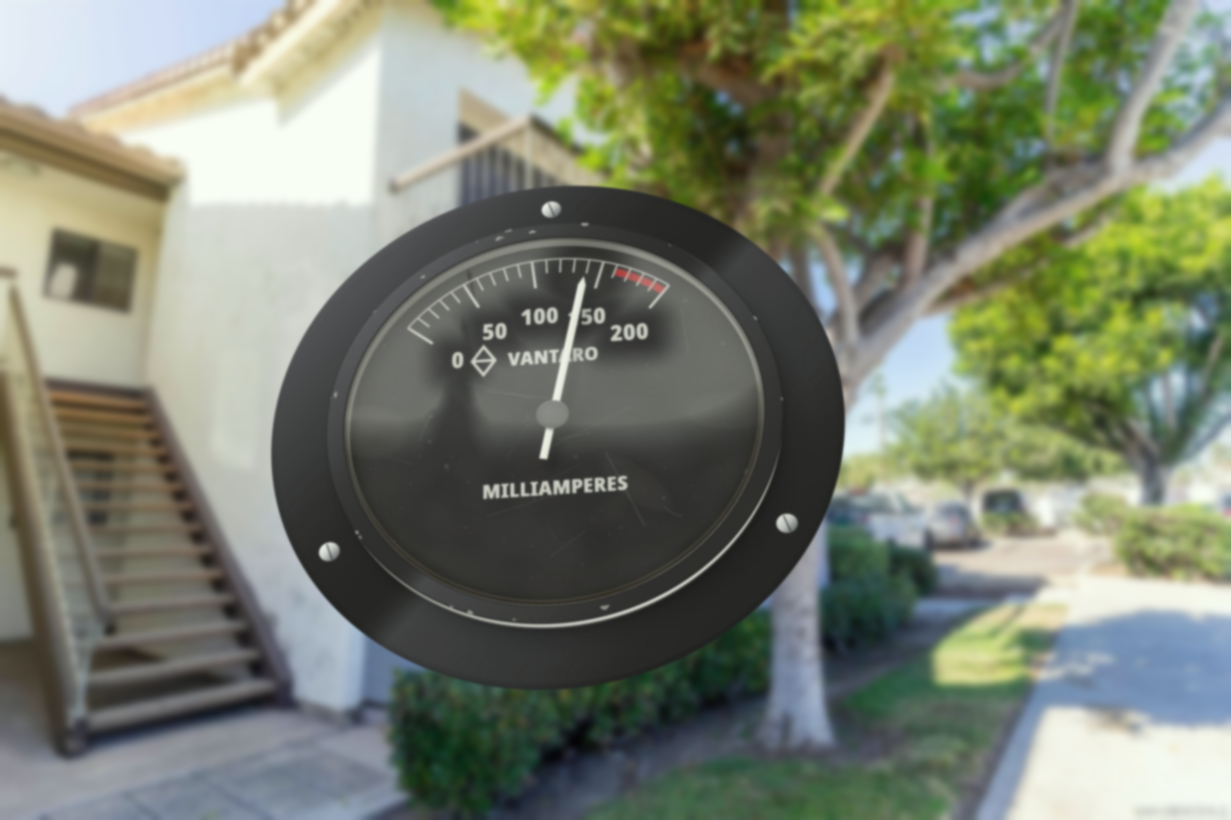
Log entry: 140 mA
